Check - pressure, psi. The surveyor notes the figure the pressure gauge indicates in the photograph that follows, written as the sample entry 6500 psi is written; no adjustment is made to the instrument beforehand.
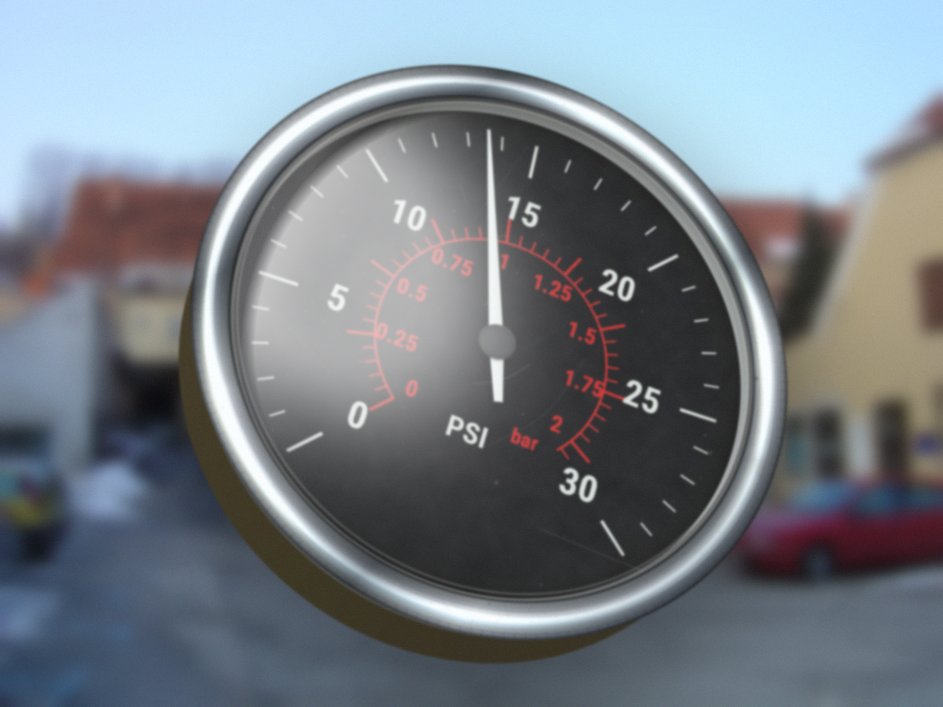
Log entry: 13.5 psi
